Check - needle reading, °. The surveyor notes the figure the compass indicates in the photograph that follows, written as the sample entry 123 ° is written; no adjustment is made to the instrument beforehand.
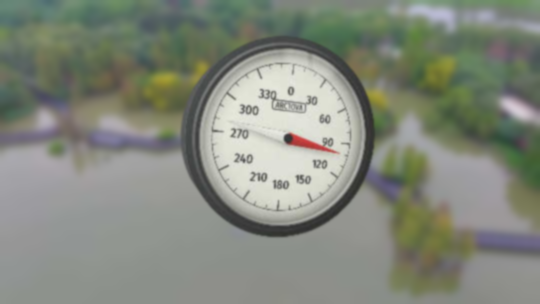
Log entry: 100 °
